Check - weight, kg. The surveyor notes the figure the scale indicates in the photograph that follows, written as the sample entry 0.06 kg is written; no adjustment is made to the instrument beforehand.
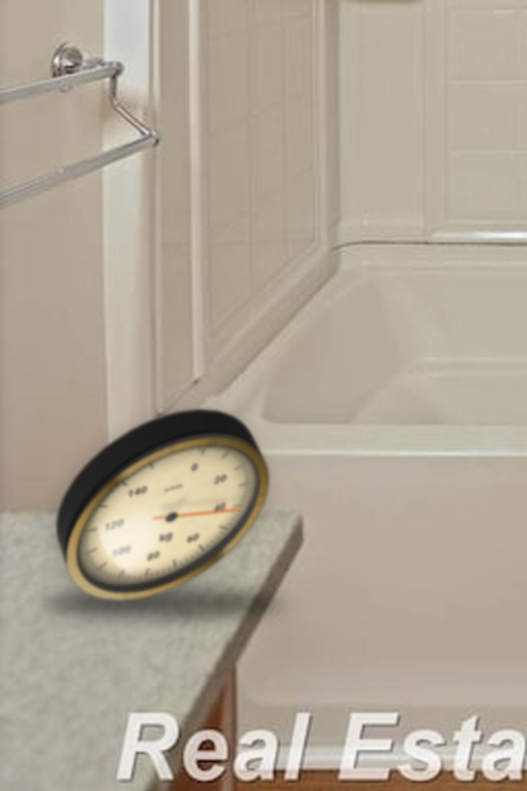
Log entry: 40 kg
